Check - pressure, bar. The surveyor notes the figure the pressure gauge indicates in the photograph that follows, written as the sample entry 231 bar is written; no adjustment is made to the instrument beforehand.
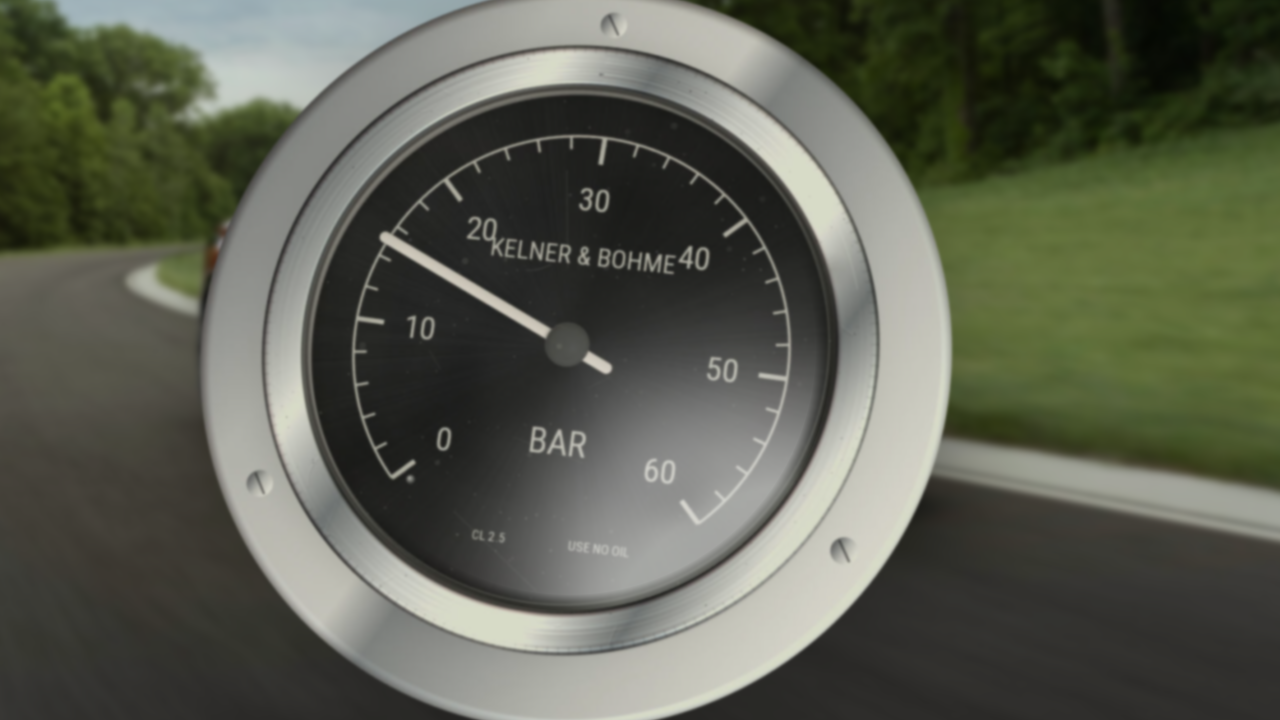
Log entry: 15 bar
